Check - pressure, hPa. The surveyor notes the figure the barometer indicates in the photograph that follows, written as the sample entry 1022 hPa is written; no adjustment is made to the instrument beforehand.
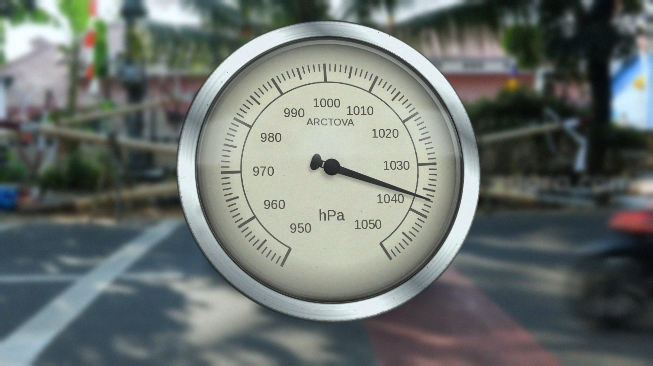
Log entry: 1037 hPa
